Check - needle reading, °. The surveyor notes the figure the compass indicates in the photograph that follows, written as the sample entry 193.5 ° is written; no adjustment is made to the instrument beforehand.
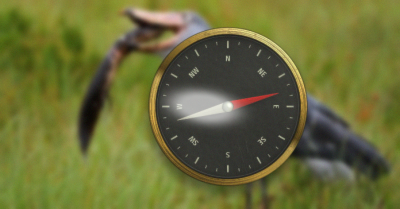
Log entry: 75 °
